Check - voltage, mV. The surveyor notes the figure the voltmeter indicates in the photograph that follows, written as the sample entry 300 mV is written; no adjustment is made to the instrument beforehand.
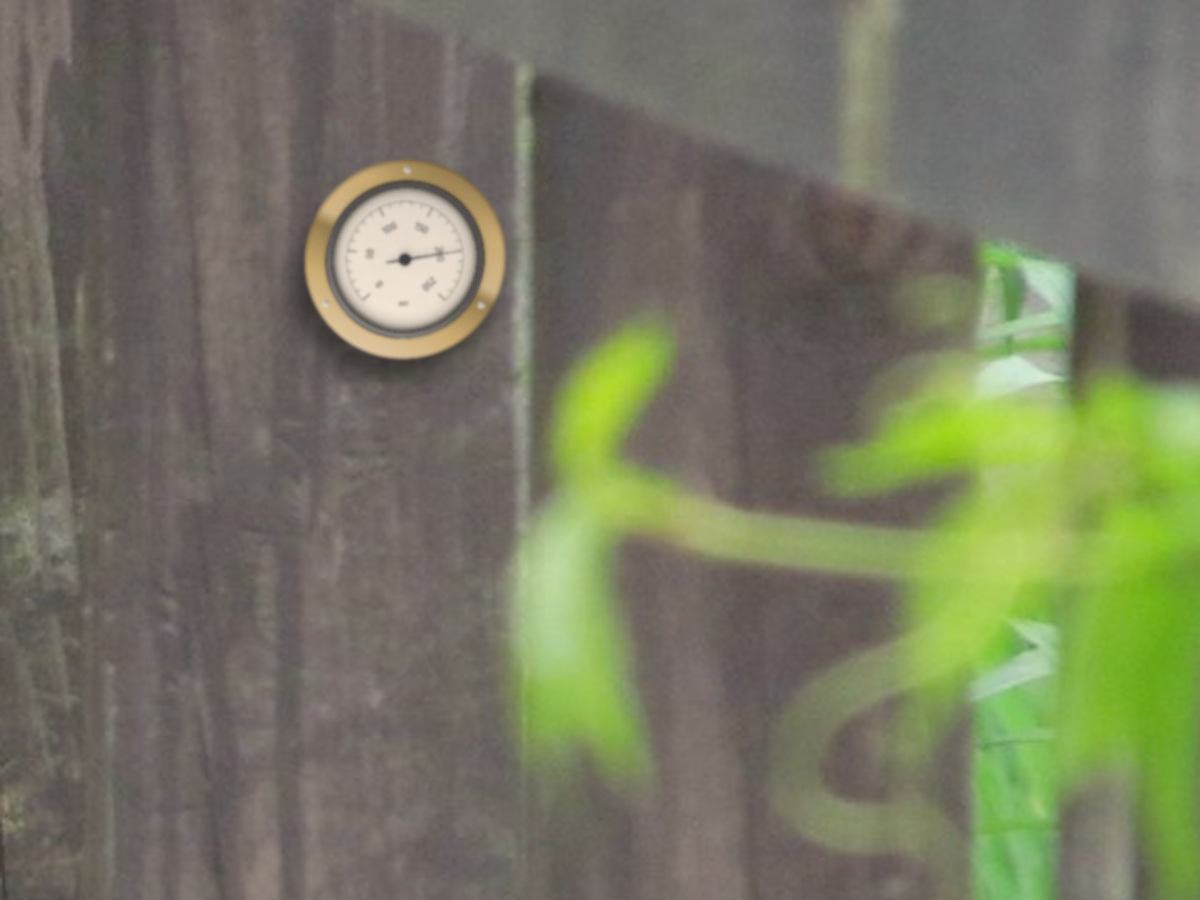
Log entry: 200 mV
